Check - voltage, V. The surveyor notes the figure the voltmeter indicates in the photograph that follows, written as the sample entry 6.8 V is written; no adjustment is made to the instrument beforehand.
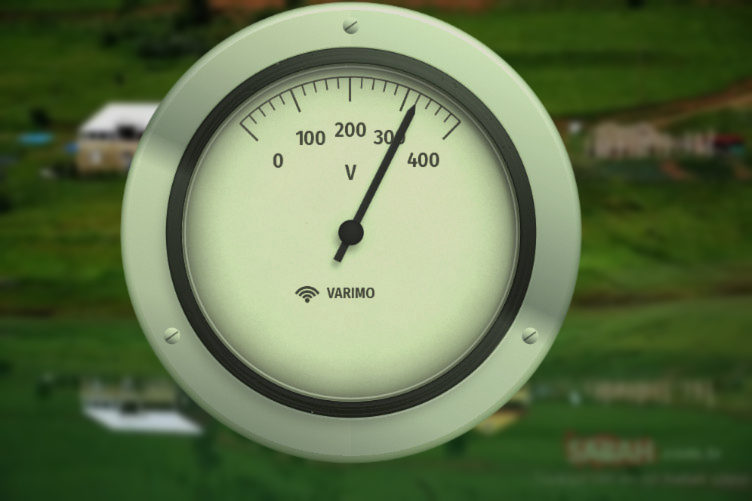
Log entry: 320 V
